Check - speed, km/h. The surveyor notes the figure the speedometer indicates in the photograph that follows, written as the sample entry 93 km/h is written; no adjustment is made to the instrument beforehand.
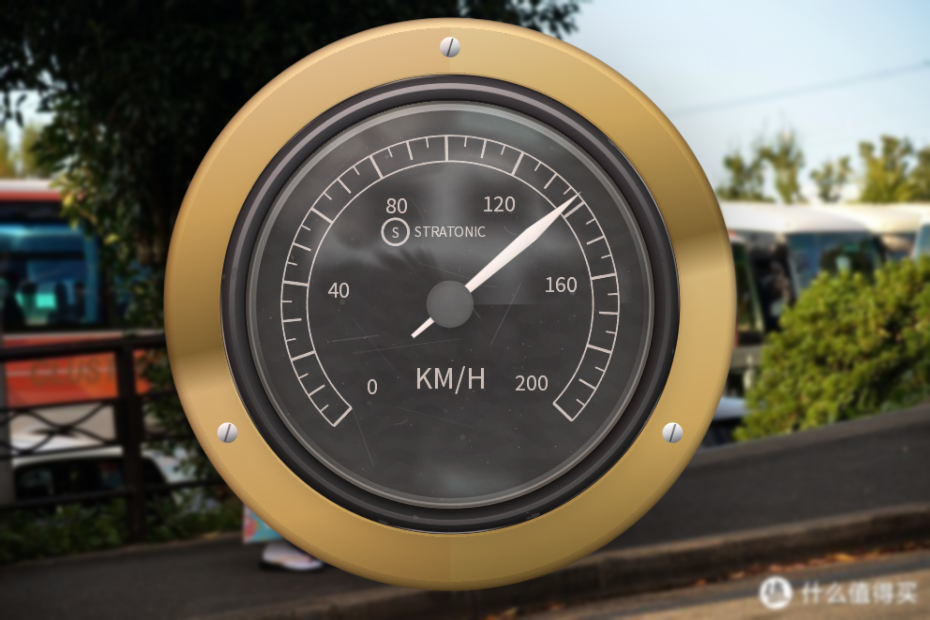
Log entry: 137.5 km/h
